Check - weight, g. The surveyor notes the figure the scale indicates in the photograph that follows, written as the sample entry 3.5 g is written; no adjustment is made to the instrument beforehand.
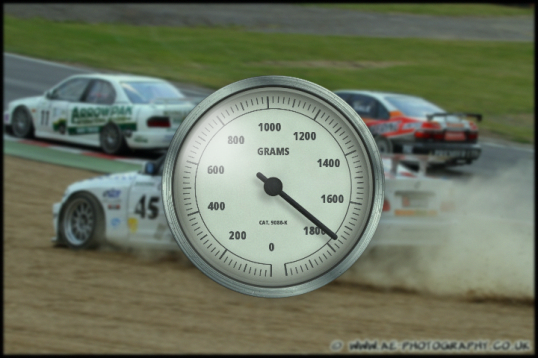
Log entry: 1760 g
